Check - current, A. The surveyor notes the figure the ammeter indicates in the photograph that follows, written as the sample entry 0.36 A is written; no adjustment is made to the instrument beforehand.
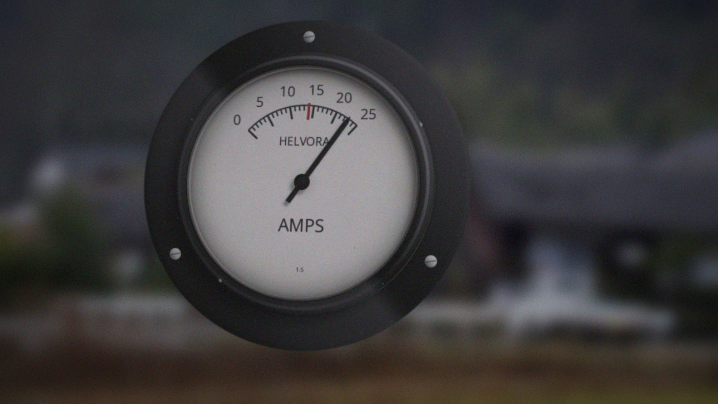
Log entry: 23 A
